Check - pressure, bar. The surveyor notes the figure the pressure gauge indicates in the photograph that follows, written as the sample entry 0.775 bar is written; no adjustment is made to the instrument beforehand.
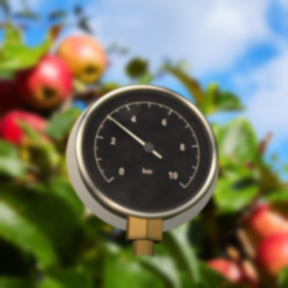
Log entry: 3 bar
